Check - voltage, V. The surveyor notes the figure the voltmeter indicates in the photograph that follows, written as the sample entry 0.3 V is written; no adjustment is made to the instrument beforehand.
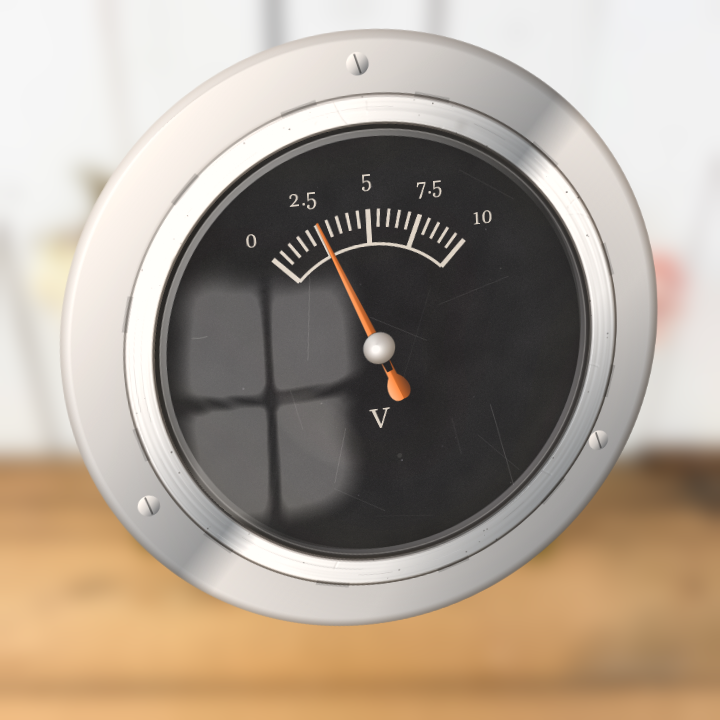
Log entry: 2.5 V
